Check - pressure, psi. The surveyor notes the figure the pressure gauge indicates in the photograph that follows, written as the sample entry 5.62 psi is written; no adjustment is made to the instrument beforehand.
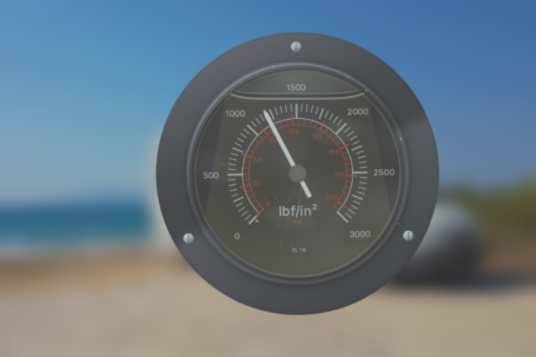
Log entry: 1200 psi
